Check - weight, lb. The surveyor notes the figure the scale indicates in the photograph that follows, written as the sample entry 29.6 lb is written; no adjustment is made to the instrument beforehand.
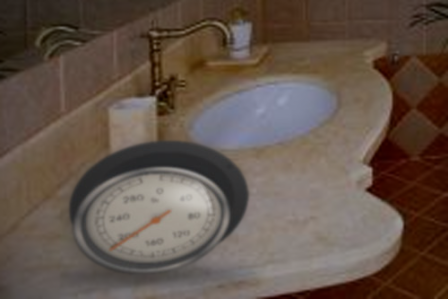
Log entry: 200 lb
